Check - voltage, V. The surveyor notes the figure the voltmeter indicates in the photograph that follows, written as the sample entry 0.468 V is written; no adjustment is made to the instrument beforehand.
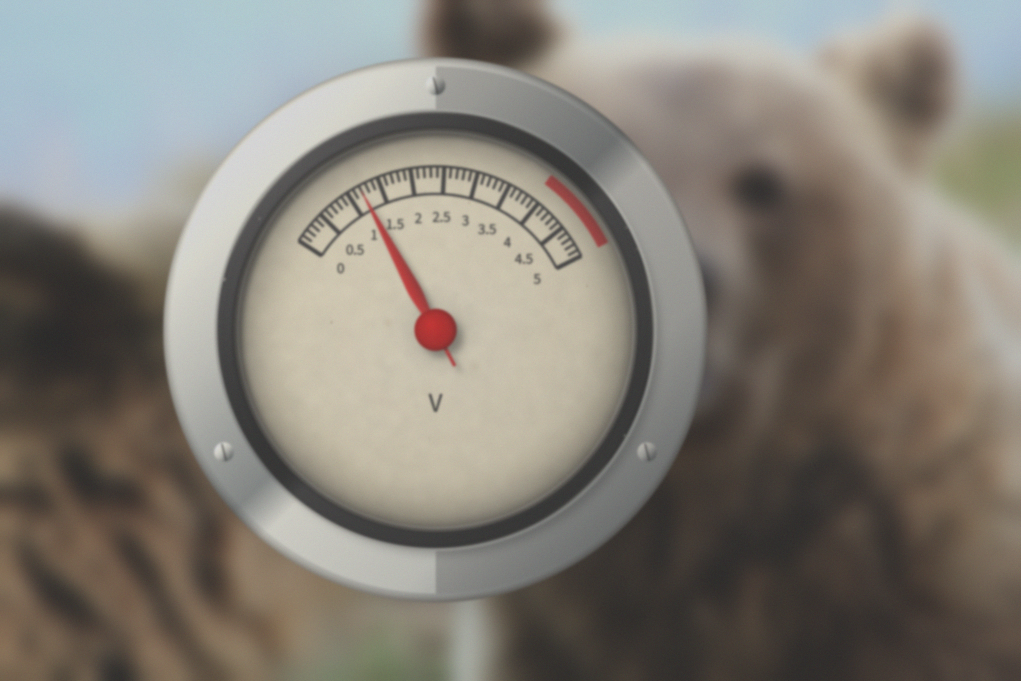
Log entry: 1.2 V
